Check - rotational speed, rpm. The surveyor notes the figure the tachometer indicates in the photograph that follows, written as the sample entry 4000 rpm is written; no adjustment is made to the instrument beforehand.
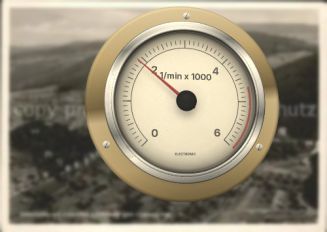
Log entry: 1900 rpm
